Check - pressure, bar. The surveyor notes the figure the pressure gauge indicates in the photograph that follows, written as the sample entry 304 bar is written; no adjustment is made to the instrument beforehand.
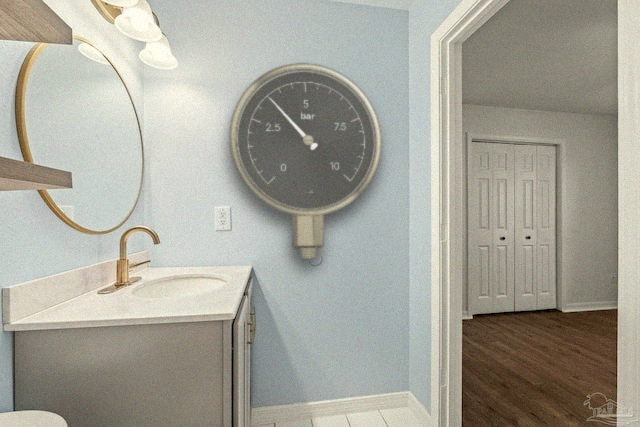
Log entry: 3.5 bar
